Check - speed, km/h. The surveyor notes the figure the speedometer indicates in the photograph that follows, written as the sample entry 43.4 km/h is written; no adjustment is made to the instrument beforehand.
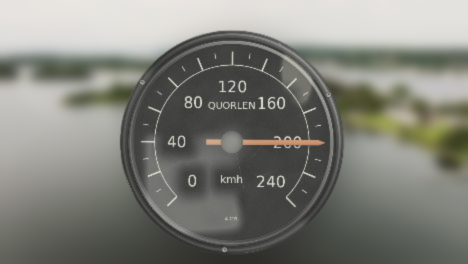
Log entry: 200 km/h
